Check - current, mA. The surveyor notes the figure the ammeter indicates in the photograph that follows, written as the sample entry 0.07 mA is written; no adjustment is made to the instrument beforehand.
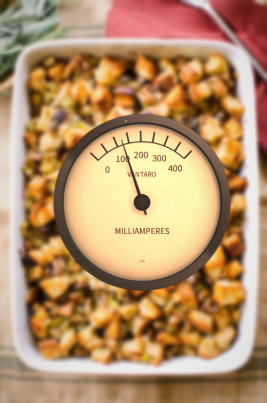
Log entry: 125 mA
